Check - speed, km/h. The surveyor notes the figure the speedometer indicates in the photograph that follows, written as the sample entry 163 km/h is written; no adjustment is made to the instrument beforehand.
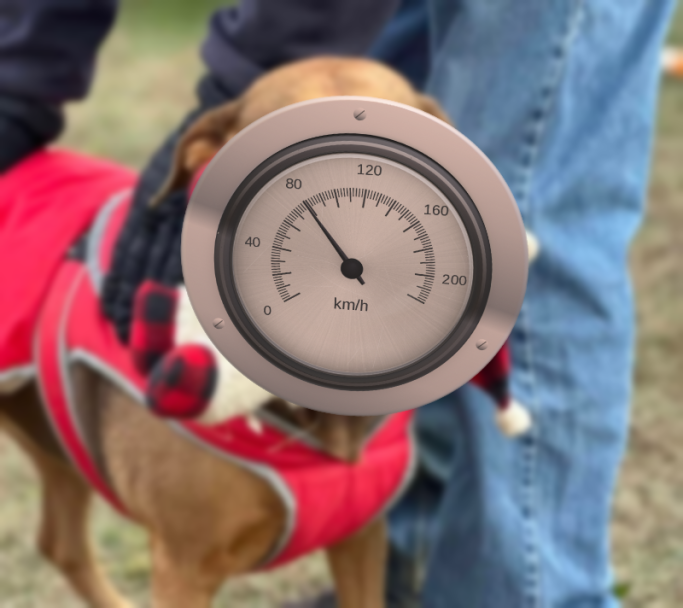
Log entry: 80 km/h
